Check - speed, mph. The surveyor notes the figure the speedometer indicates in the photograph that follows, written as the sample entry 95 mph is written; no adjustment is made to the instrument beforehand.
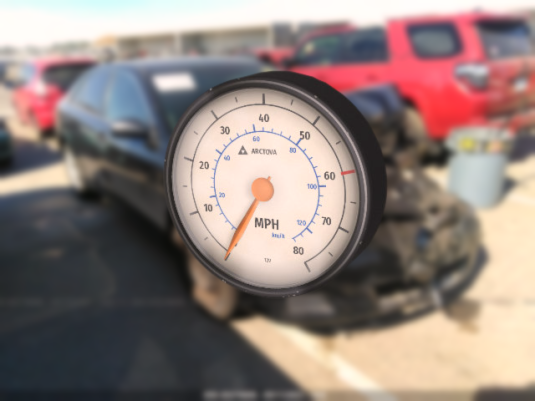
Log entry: 0 mph
